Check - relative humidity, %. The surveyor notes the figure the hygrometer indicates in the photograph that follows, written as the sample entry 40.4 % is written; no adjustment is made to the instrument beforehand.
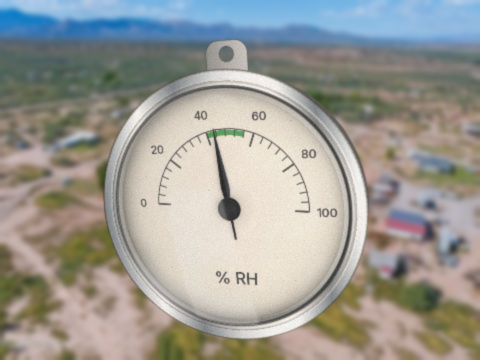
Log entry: 44 %
